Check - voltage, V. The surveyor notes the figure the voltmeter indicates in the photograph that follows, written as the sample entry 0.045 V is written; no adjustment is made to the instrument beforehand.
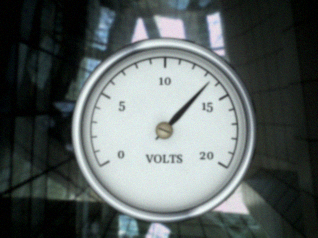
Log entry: 13.5 V
